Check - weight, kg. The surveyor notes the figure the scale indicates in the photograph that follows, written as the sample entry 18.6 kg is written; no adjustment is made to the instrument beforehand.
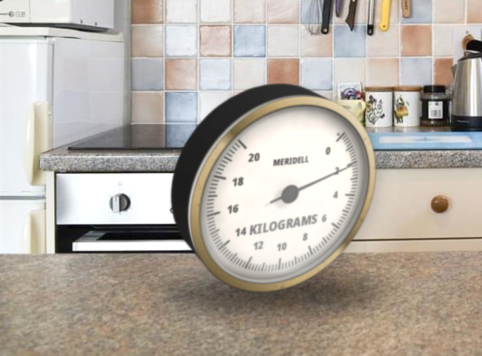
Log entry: 2 kg
